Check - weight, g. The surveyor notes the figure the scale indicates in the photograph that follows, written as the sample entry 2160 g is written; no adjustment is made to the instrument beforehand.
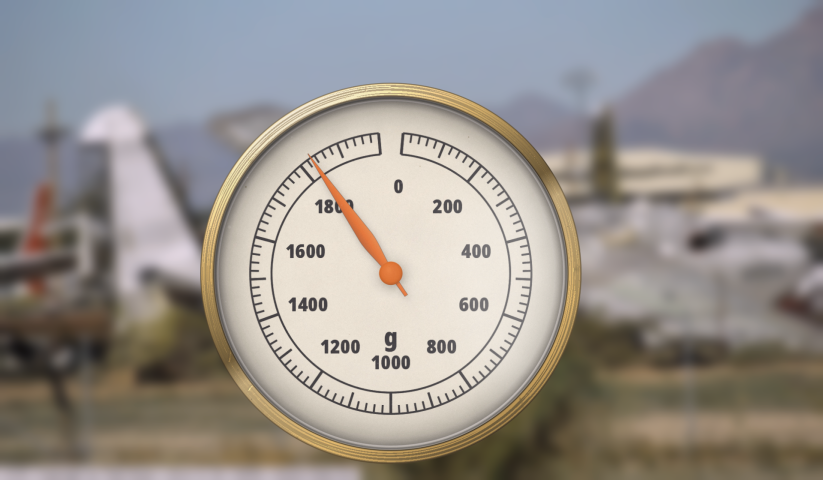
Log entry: 1830 g
